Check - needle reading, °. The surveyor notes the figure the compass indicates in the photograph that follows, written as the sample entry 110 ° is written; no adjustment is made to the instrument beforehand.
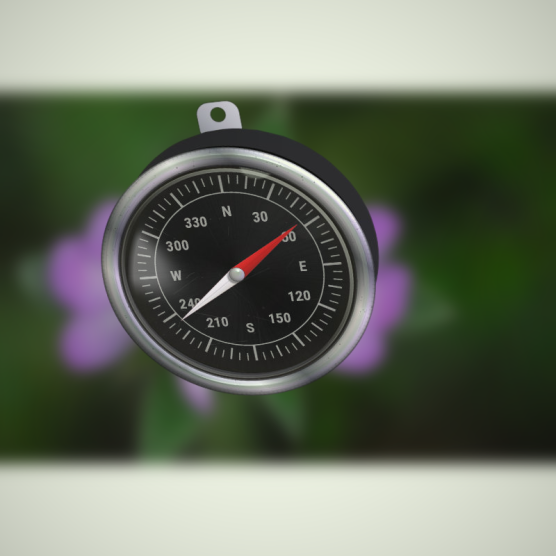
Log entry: 55 °
